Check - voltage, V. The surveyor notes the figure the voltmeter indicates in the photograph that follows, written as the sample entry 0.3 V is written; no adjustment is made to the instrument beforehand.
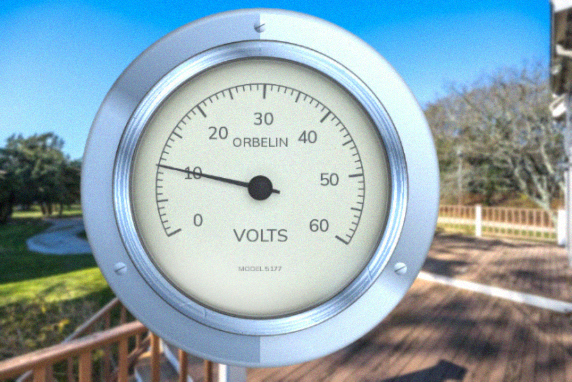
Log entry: 10 V
